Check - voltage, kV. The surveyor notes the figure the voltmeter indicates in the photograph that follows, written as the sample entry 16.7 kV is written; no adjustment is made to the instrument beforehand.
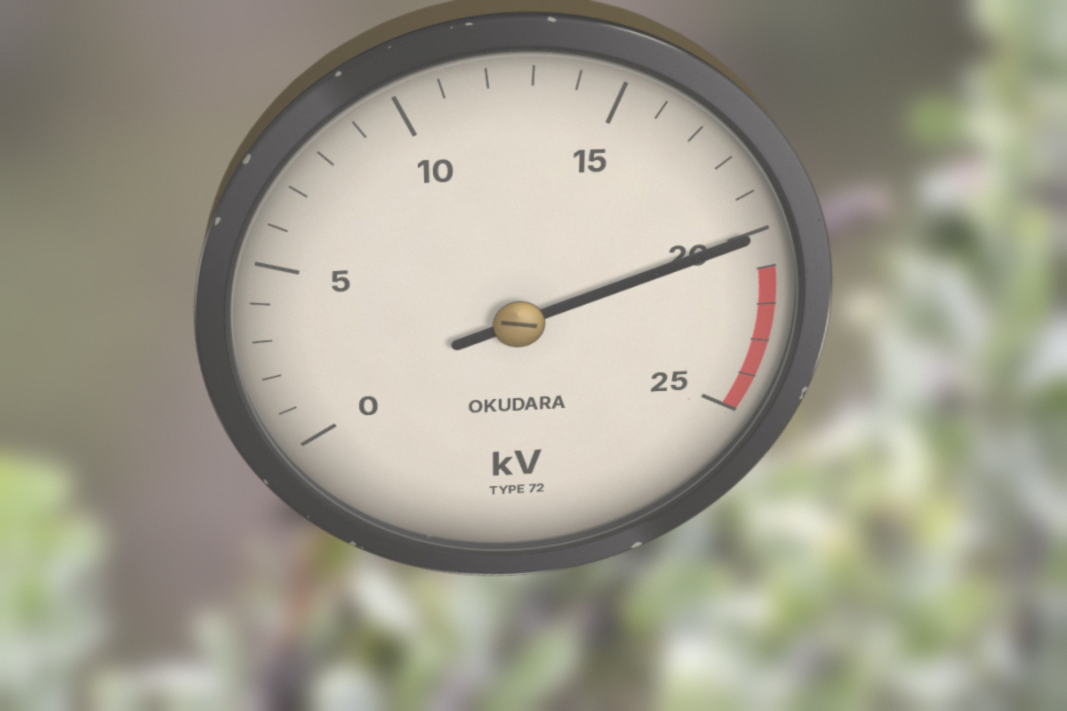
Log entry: 20 kV
